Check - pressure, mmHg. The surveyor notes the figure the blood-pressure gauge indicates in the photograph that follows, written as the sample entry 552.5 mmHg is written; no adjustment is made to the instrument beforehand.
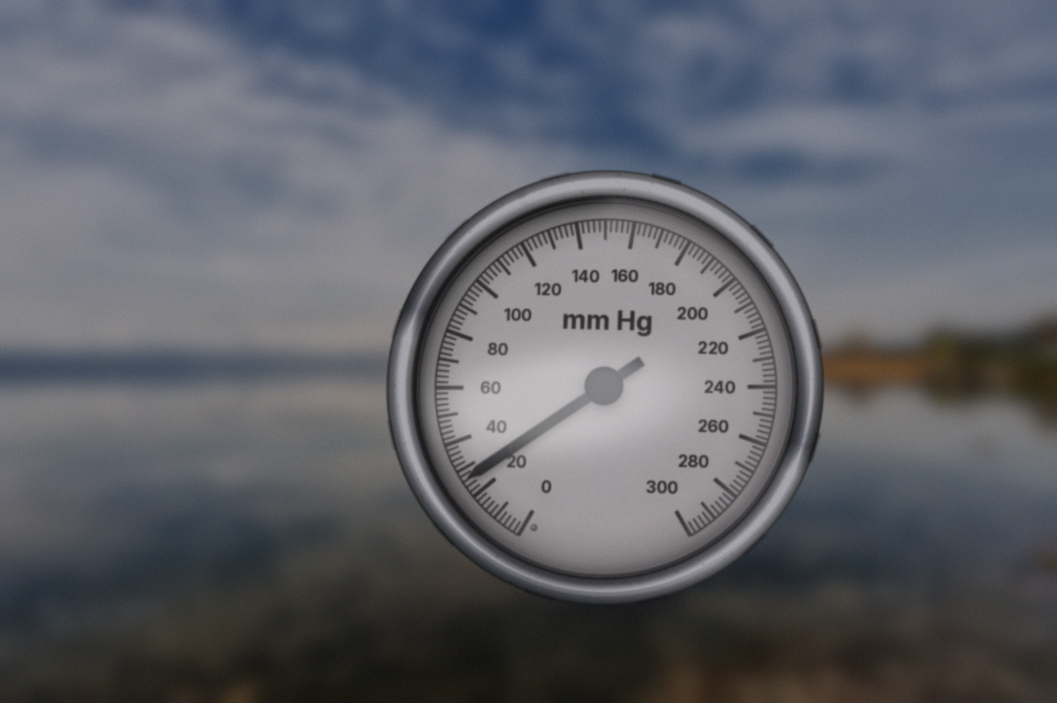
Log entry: 26 mmHg
